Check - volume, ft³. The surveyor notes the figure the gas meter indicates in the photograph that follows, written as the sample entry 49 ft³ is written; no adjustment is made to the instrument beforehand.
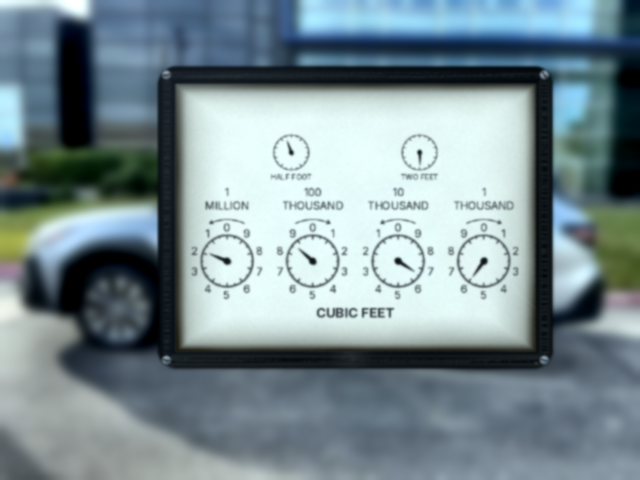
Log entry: 186600 ft³
